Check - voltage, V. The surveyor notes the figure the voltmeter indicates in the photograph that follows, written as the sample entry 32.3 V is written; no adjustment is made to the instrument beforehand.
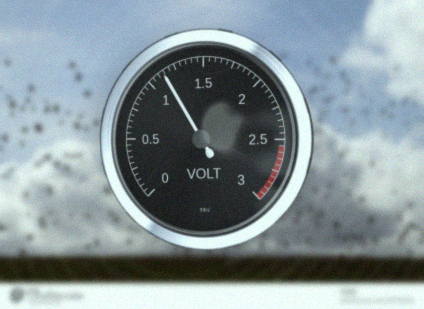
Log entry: 1.15 V
